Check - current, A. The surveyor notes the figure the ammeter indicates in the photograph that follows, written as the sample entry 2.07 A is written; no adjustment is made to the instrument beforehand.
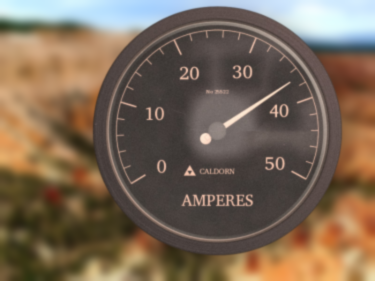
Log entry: 37 A
